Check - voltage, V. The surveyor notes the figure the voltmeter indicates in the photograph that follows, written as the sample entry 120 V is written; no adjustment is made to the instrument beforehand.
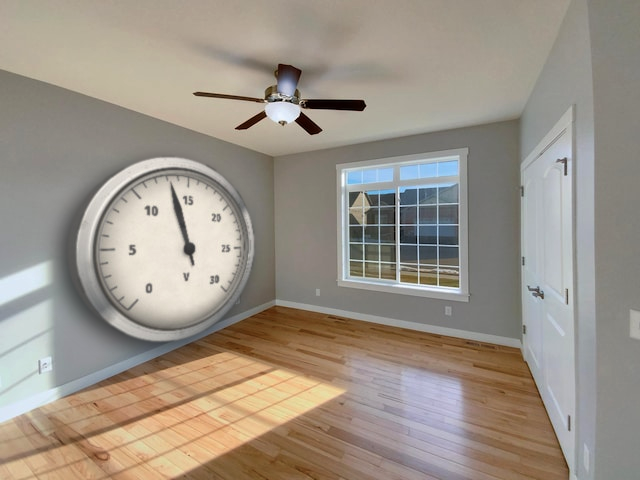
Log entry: 13 V
